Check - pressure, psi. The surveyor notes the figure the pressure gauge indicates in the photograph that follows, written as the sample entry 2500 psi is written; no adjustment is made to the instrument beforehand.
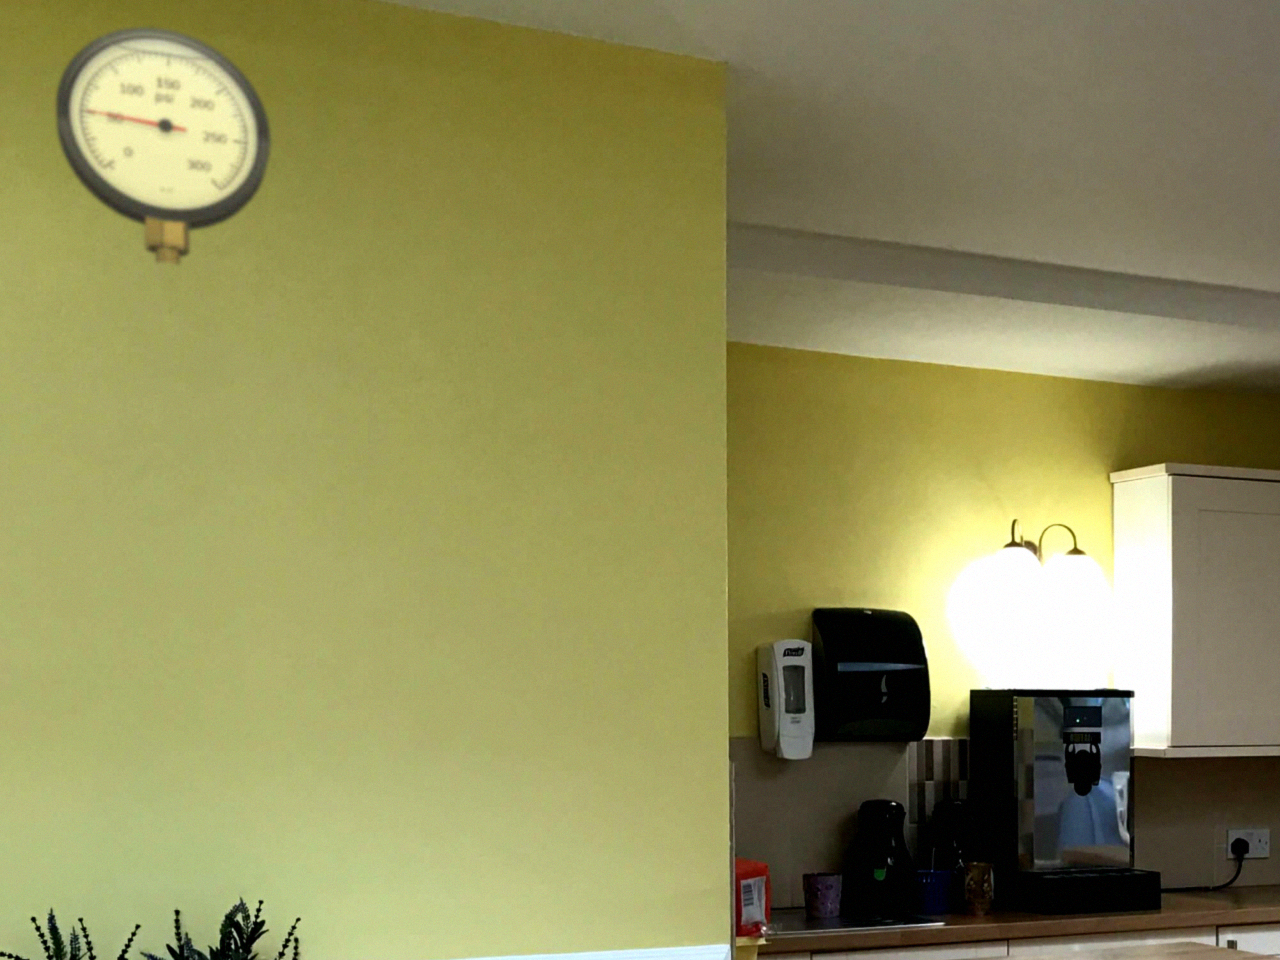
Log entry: 50 psi
